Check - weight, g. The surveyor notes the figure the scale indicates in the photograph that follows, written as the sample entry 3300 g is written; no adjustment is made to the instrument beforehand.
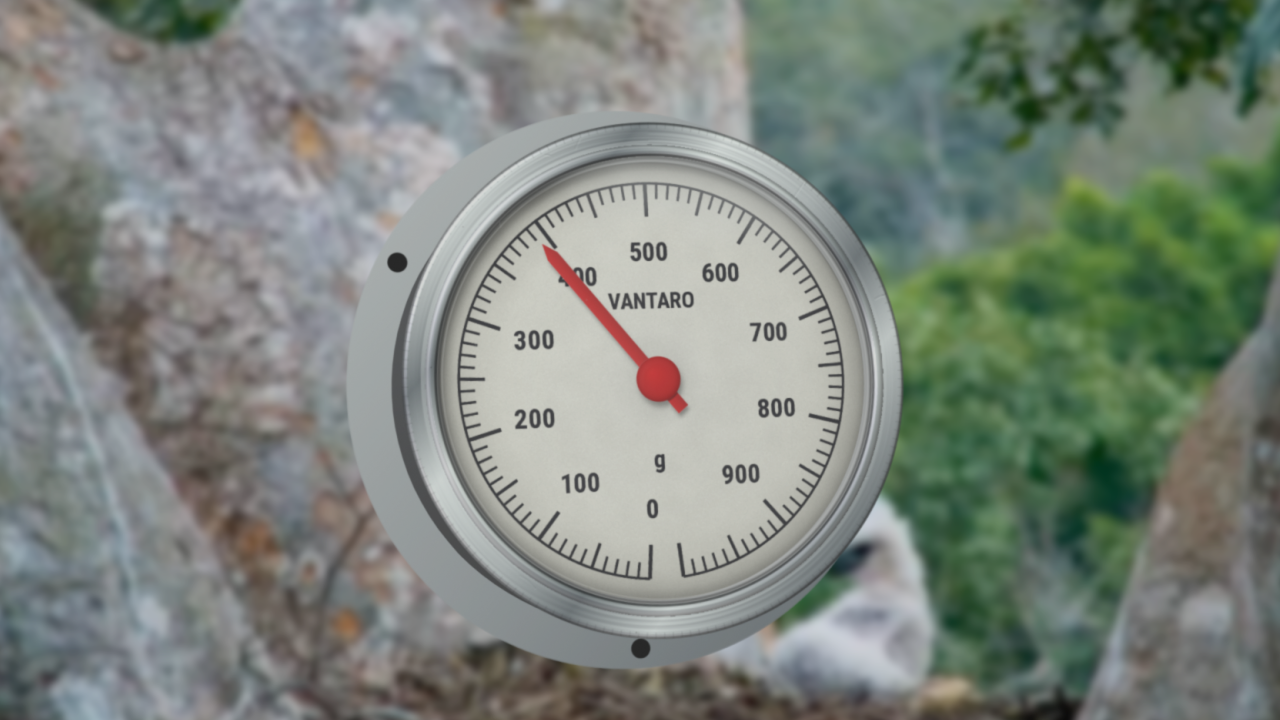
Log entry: 390 g
